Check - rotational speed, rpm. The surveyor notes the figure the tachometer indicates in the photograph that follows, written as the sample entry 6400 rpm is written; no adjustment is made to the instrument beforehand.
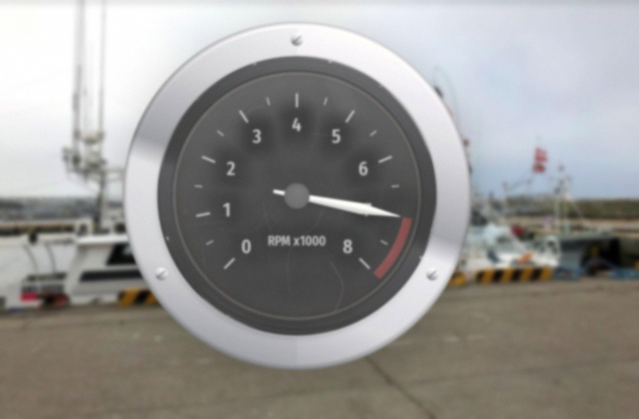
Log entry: 7000 rpm
